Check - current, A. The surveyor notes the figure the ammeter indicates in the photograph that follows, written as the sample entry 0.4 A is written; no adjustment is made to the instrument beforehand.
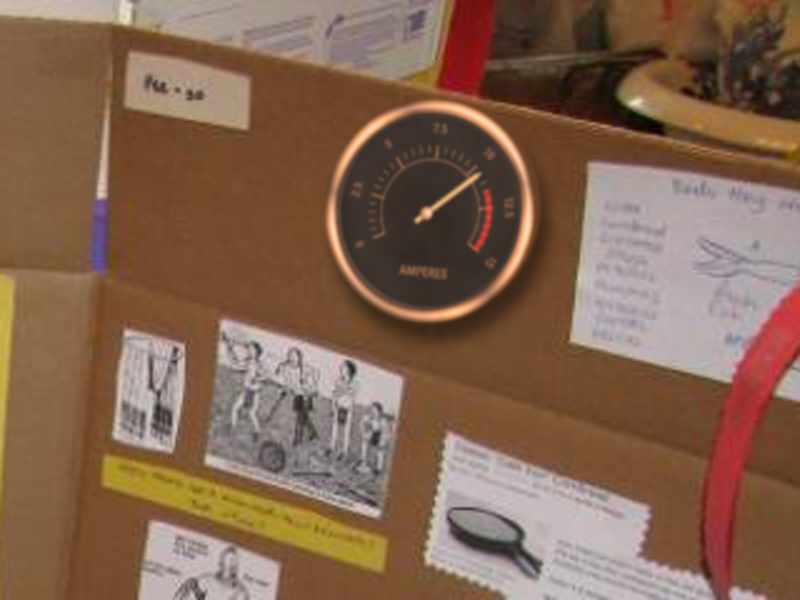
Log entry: 10.5 A
